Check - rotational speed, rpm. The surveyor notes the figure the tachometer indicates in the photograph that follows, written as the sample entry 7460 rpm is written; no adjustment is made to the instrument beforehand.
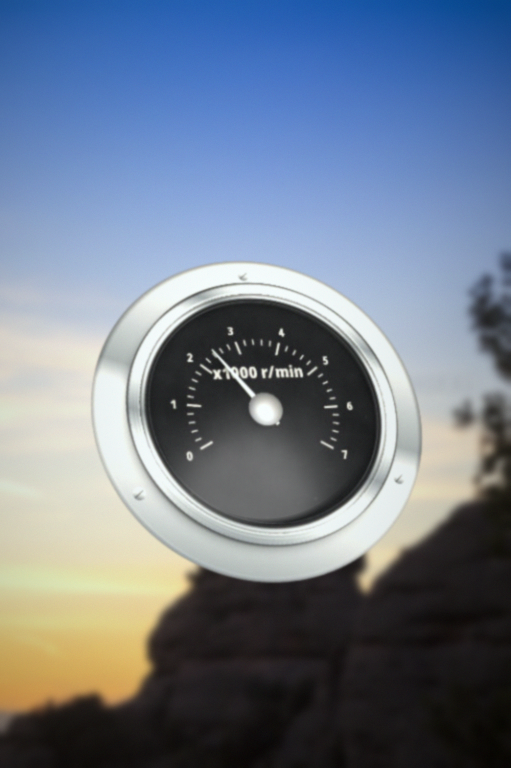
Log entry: 2400 rpm
